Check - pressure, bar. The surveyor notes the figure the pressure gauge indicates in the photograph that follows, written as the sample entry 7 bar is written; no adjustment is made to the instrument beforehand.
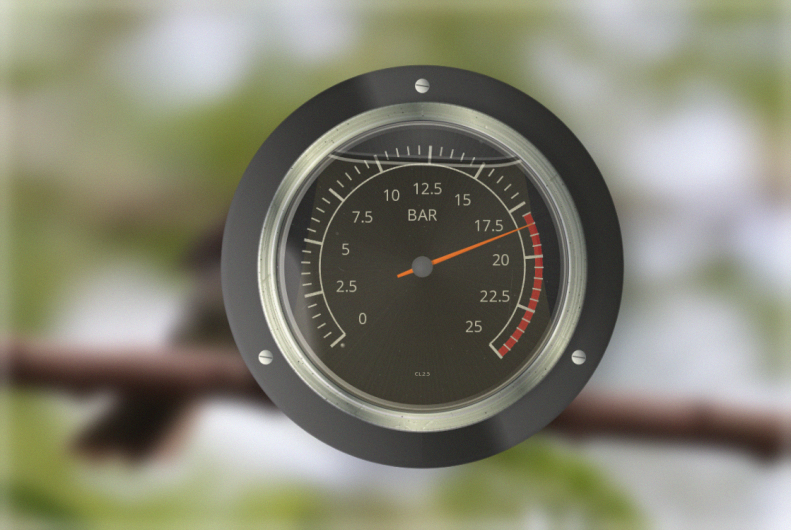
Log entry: 18.5 bar
